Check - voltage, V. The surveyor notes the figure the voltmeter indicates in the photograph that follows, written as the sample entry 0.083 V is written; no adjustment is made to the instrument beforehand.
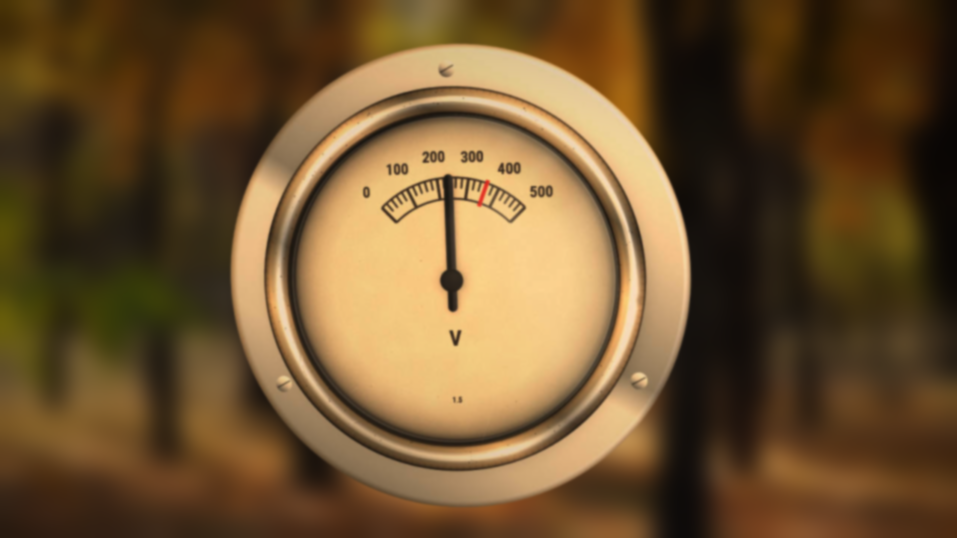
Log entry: 240 V
